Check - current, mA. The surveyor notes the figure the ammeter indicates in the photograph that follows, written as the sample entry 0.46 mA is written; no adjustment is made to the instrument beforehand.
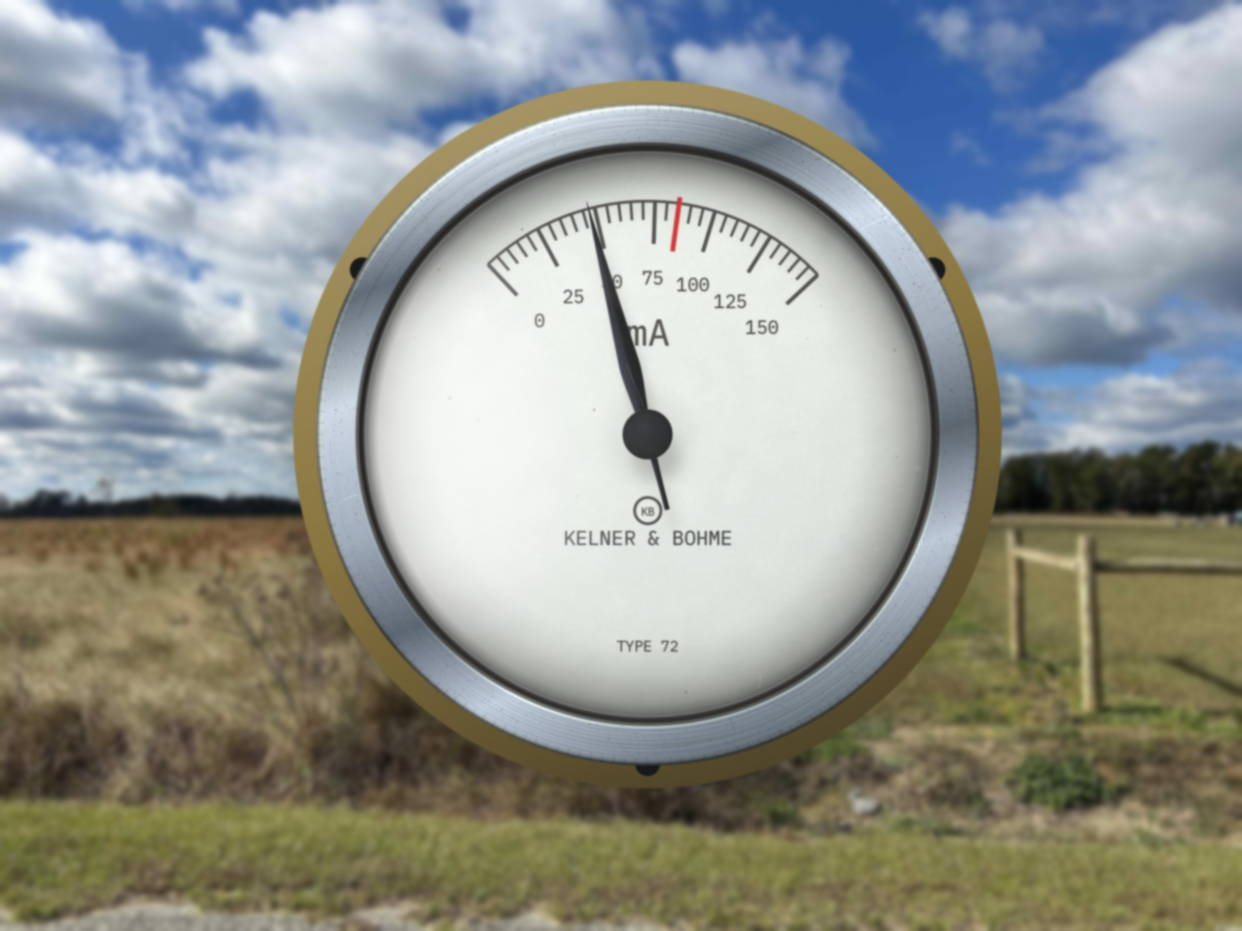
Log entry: 47.5 mA
